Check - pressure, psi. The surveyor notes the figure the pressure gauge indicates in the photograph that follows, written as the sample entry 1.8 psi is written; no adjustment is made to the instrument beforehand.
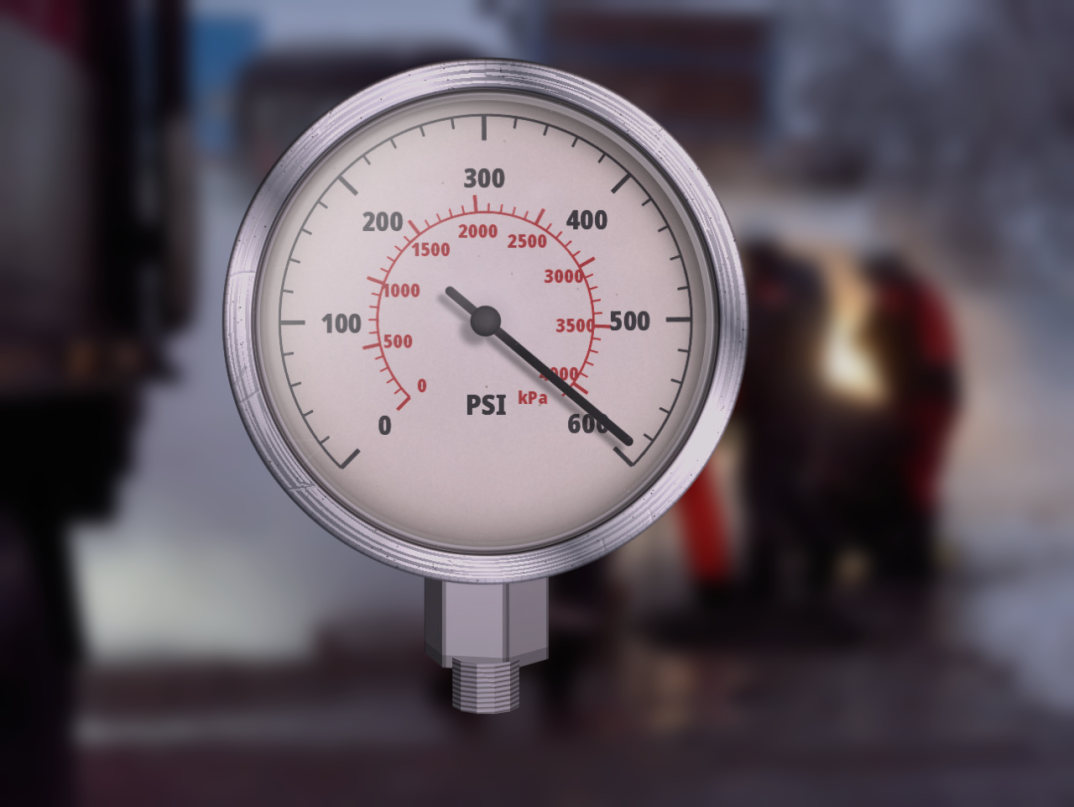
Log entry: 590 psi
